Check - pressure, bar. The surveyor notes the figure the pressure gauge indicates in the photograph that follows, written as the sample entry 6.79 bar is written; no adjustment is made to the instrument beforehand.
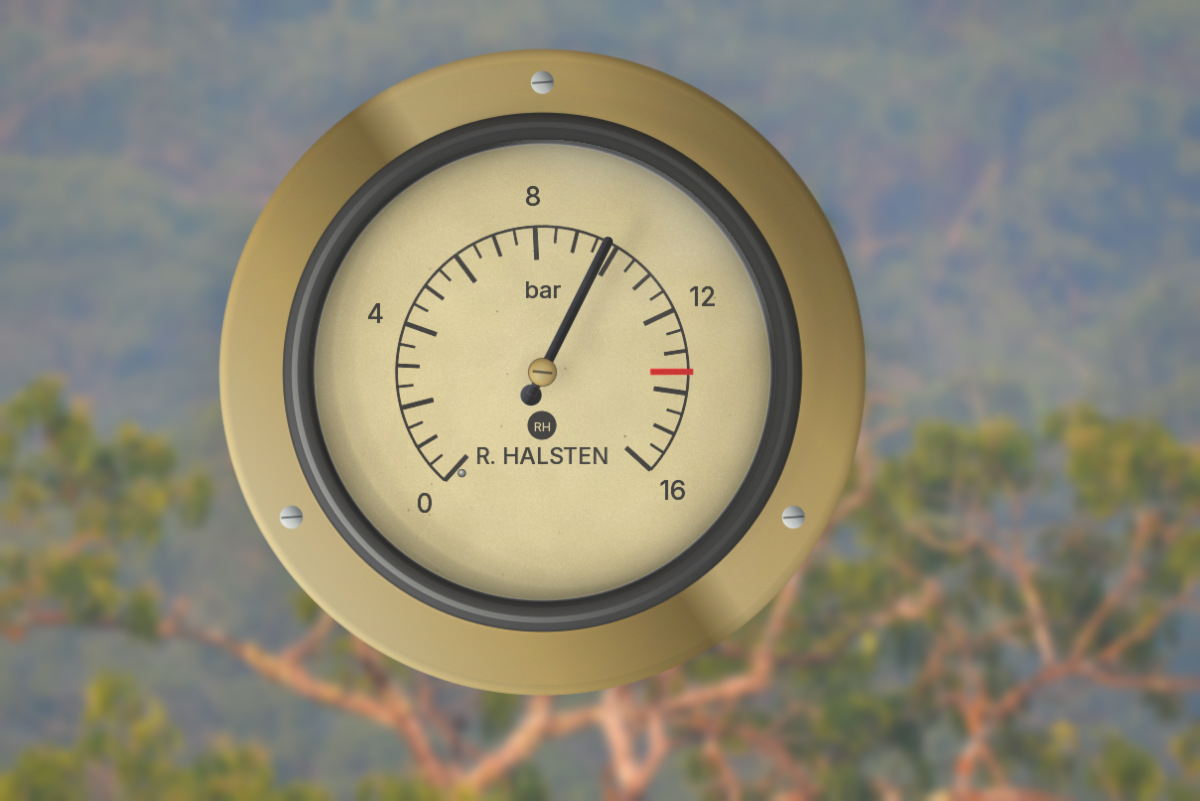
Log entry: 9.75 bar
